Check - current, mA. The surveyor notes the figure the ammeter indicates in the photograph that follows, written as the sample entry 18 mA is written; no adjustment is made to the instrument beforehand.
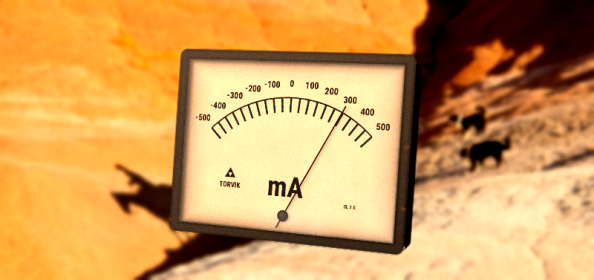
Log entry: 300 mA
